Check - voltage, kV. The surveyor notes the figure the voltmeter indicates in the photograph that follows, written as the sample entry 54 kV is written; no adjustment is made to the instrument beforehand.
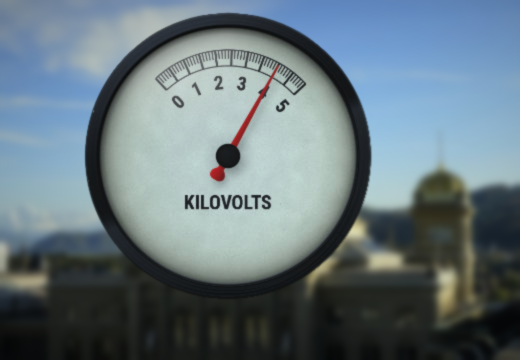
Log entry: 4 kV
